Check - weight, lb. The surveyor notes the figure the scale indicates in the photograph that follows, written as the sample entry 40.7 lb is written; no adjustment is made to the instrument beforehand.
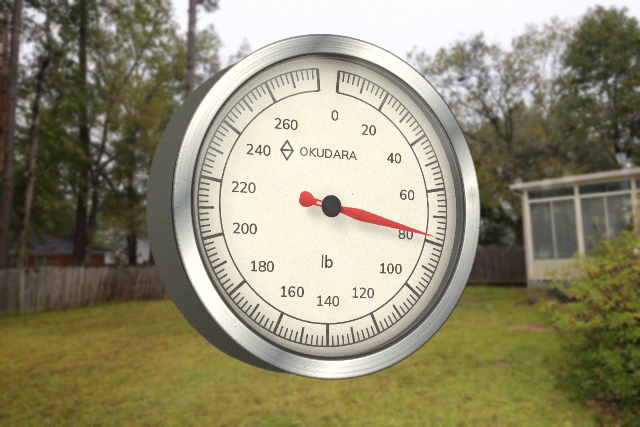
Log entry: 78 lb
